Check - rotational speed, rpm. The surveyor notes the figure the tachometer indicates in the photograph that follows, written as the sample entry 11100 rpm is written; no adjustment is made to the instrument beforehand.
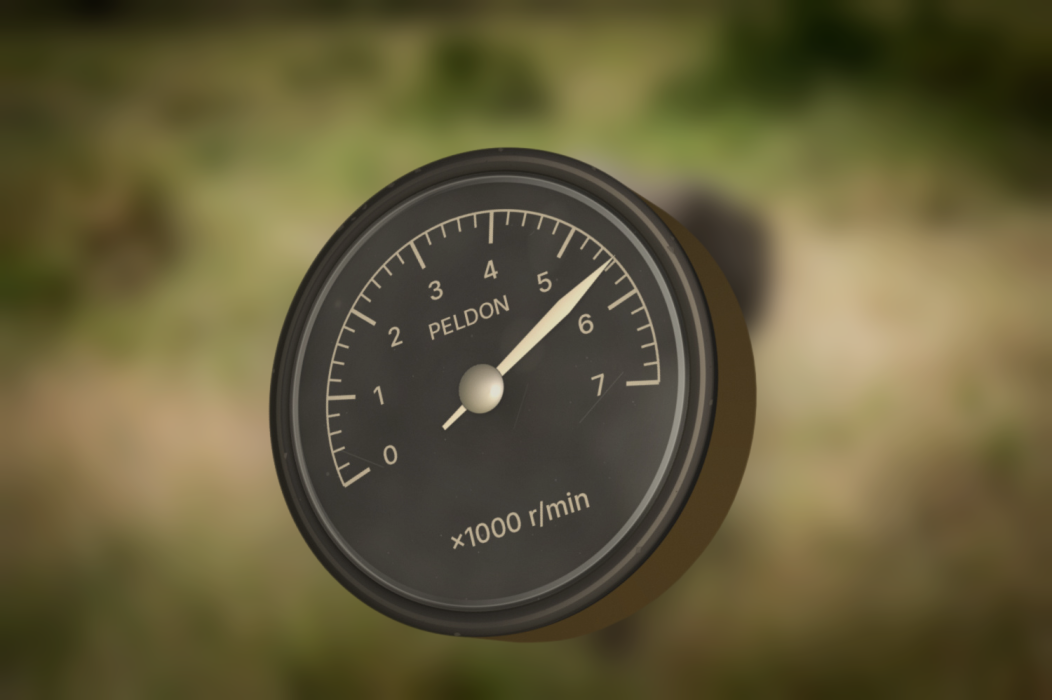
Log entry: 5600 rpm
